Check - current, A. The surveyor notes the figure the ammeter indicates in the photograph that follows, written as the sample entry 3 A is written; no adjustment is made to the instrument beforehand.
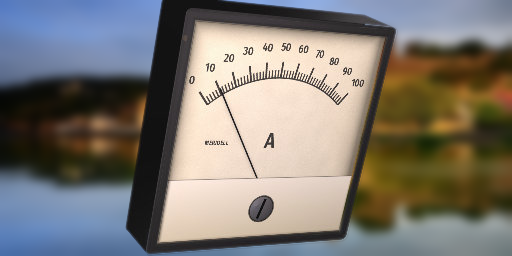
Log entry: 10 A
